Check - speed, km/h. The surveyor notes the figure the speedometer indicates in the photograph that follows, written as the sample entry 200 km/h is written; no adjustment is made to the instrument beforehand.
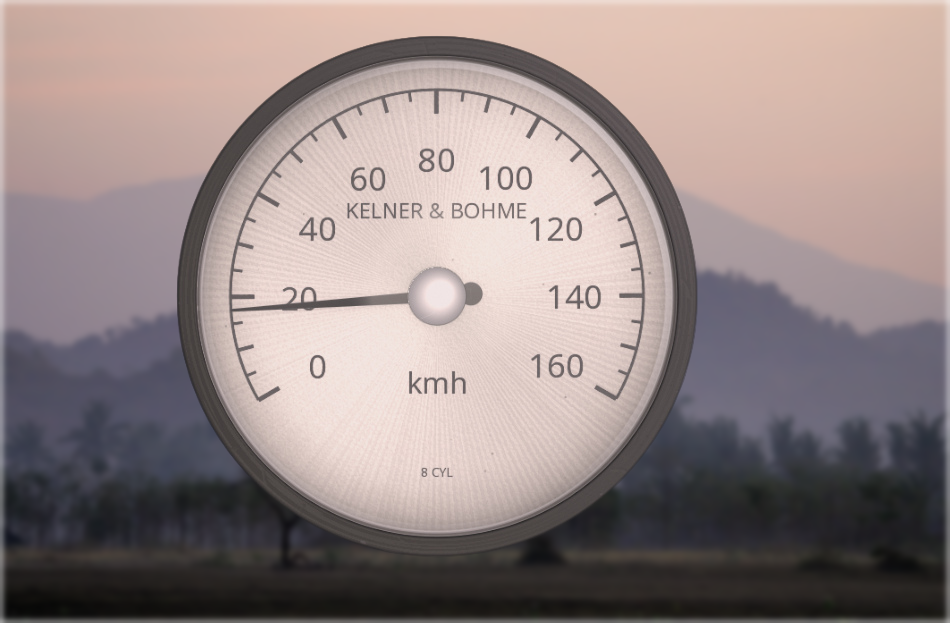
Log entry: 17.5 km/h
